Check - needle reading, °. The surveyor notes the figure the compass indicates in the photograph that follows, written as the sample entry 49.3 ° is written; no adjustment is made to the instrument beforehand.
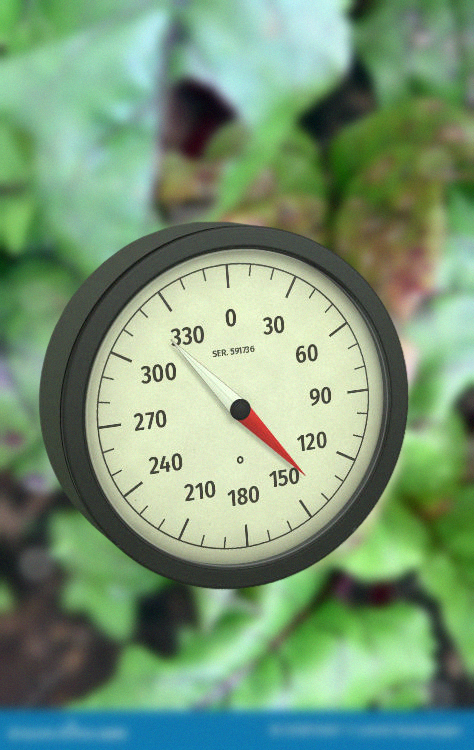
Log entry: 140 °
